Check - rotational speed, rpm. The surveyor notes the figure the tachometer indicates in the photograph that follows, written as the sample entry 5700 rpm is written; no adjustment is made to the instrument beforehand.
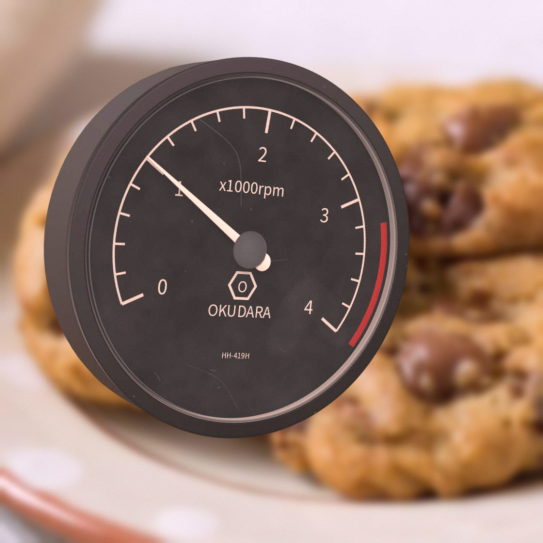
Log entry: 1000 rpm
